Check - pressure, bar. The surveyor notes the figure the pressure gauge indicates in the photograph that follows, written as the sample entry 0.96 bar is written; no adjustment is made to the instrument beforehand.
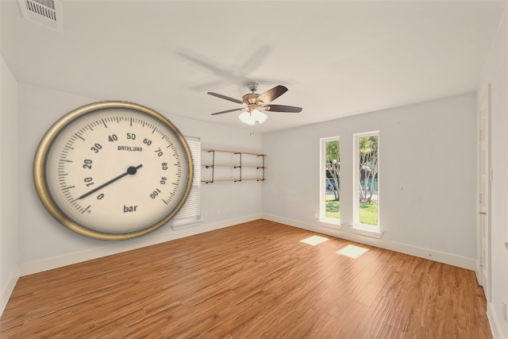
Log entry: 5 bar
